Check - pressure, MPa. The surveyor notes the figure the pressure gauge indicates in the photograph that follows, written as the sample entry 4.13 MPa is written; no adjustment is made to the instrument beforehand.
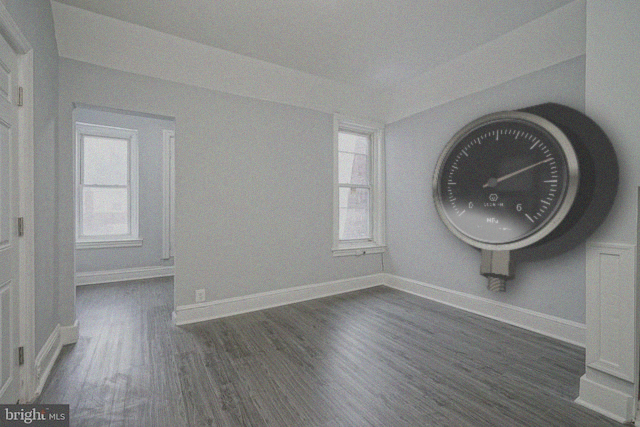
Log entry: 4.5 MPa
